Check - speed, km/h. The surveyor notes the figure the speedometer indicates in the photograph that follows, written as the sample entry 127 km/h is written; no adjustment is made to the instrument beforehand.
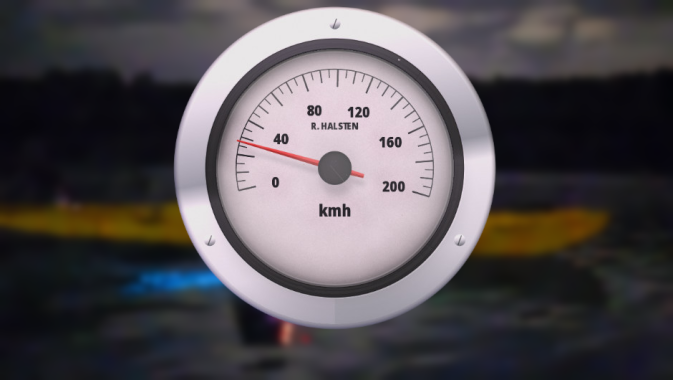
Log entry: 27.5 km/h
